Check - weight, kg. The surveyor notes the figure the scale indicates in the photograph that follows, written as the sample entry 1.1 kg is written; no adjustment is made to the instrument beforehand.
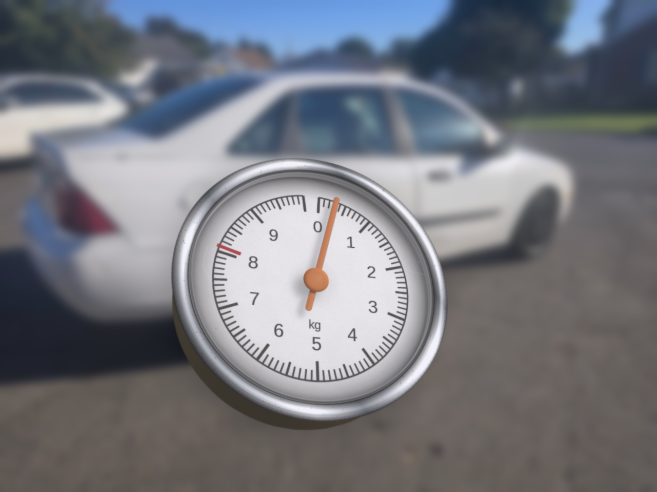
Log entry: 0.3 kg
